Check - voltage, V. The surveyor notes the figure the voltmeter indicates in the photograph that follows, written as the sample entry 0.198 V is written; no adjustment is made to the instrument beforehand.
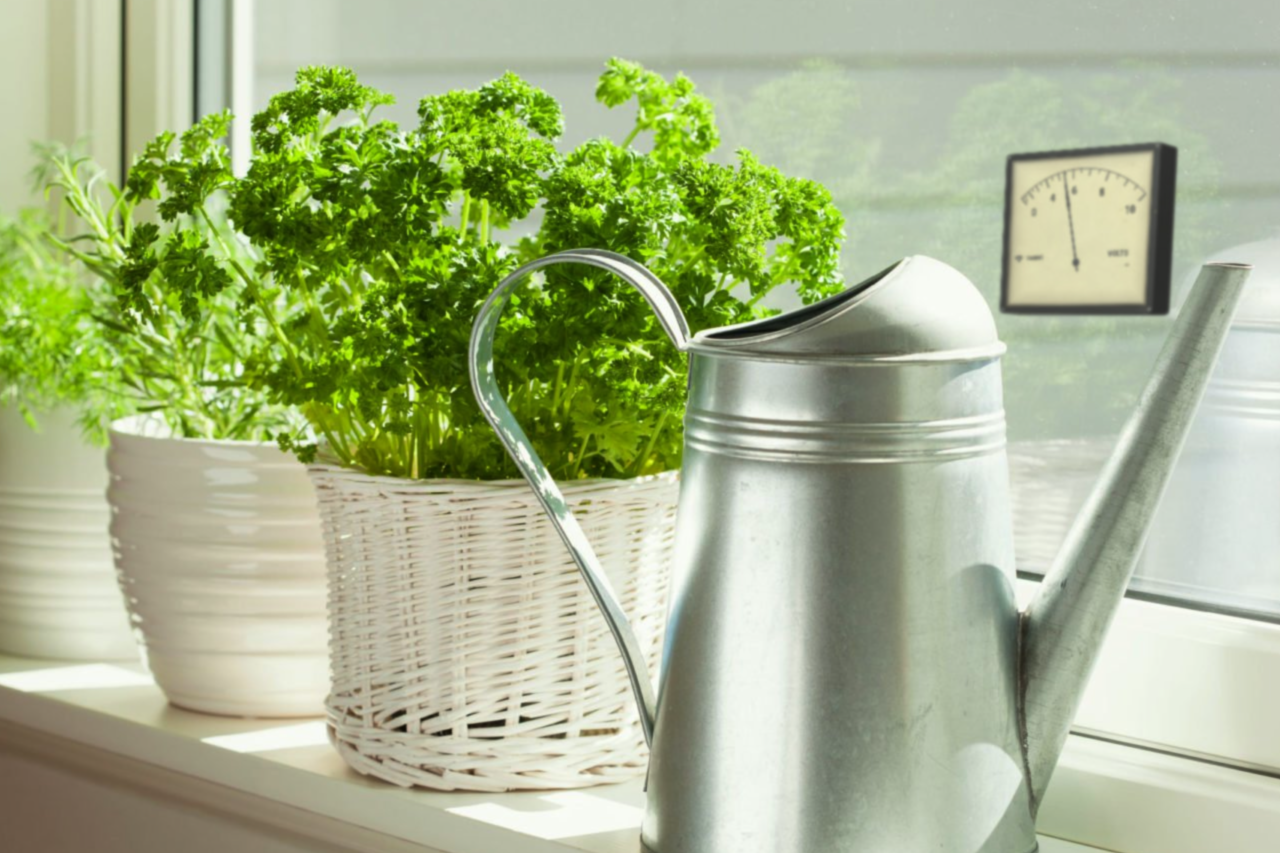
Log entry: 5.5 V
